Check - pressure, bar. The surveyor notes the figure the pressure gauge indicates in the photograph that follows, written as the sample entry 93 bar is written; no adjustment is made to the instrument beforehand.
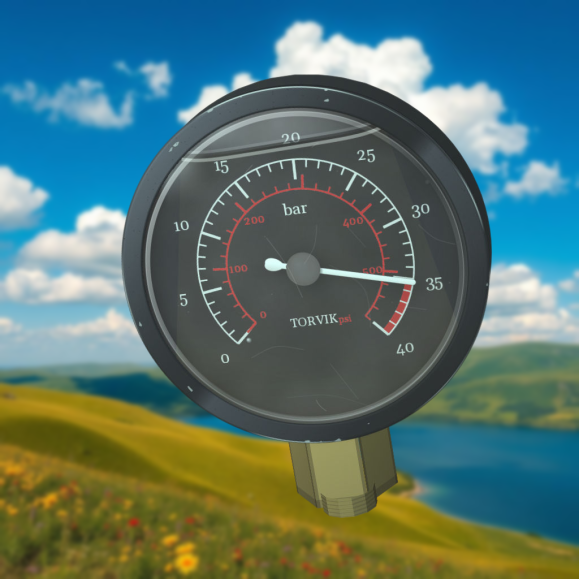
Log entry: 35 bar
